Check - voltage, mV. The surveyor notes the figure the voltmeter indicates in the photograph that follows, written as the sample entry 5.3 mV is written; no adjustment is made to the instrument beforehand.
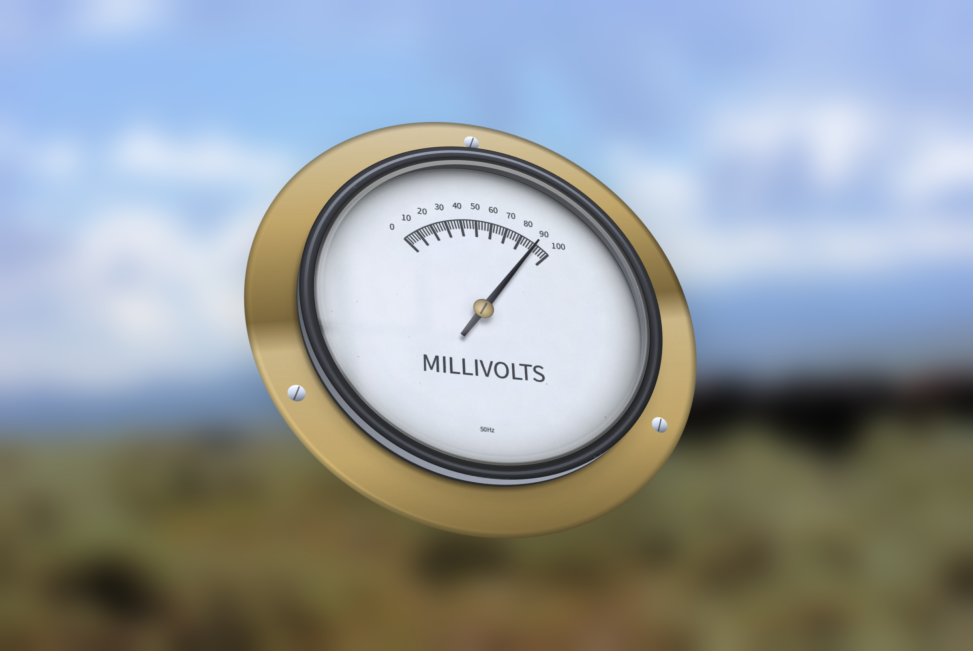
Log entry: 90 mV
